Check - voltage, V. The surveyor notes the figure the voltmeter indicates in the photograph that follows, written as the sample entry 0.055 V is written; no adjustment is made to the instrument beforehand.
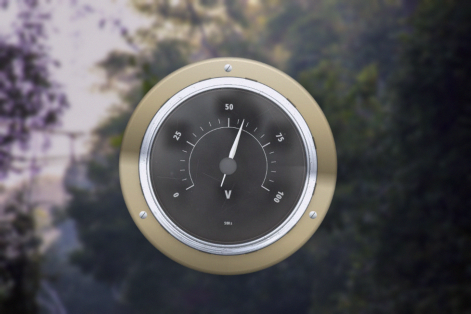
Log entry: 57.5 V
